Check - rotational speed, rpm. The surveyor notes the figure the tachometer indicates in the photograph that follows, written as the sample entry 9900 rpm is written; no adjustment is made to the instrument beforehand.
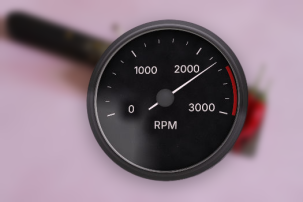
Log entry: 2300 rpm
